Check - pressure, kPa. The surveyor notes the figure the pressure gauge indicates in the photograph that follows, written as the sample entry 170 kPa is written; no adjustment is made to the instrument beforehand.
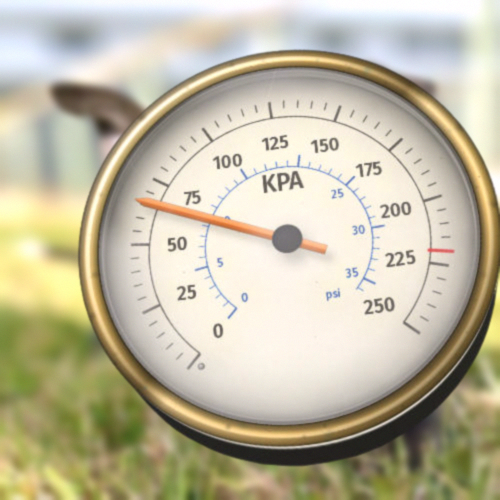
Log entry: 65 kPa
